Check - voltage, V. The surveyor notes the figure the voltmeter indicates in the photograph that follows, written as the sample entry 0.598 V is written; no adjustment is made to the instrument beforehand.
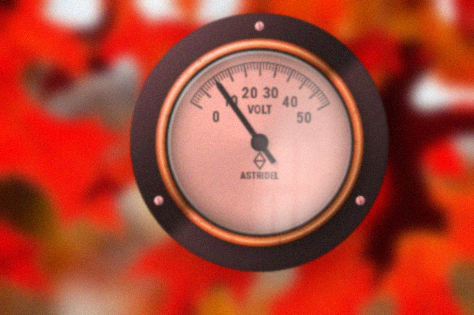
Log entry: 10 V
